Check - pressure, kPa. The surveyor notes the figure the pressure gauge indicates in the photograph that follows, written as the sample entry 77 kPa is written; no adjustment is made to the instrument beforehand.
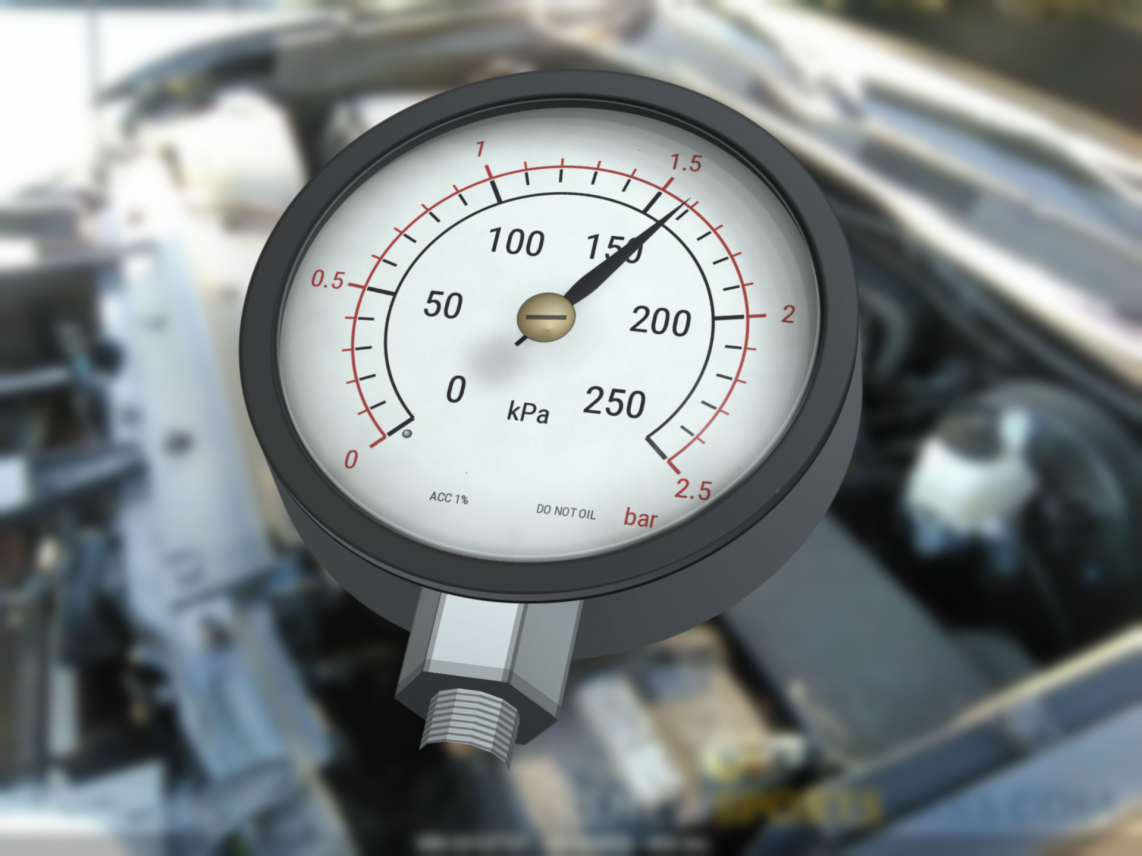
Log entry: 160 kPa
